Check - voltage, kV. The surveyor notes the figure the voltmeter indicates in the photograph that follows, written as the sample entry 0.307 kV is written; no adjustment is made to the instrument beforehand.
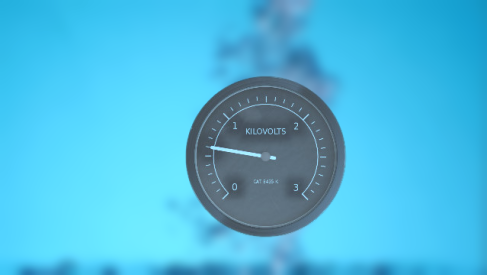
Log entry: 0.6 kV
